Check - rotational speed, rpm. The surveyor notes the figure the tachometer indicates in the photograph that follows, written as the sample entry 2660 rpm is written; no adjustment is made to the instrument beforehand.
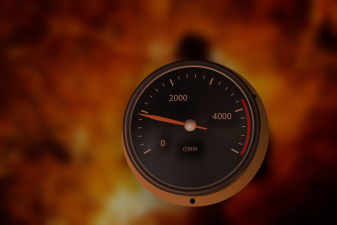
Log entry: 900 rpm
